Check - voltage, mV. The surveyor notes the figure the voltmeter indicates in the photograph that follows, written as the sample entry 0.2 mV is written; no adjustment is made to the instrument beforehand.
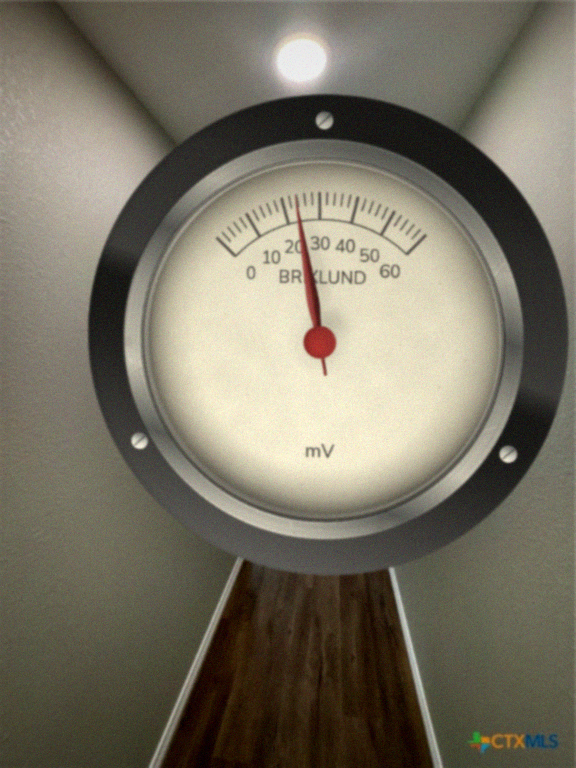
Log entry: 24 mV
